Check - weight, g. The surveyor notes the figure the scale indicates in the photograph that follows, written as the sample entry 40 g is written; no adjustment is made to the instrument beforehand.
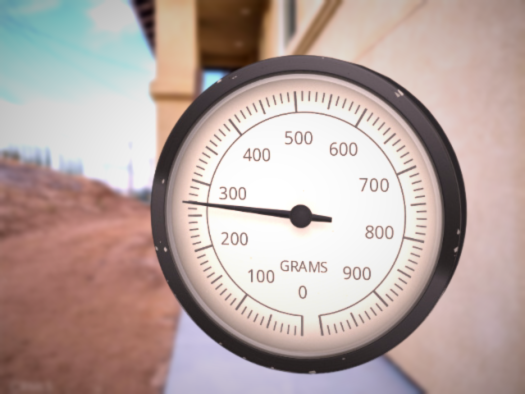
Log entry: 270 g
